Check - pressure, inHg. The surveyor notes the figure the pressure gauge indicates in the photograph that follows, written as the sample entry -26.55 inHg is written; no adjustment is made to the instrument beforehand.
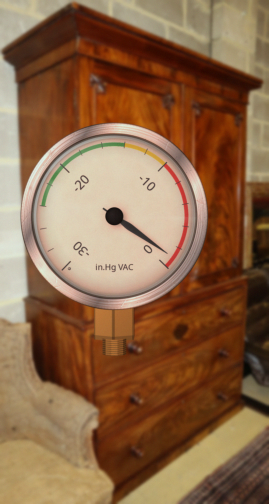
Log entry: -1 inHg
